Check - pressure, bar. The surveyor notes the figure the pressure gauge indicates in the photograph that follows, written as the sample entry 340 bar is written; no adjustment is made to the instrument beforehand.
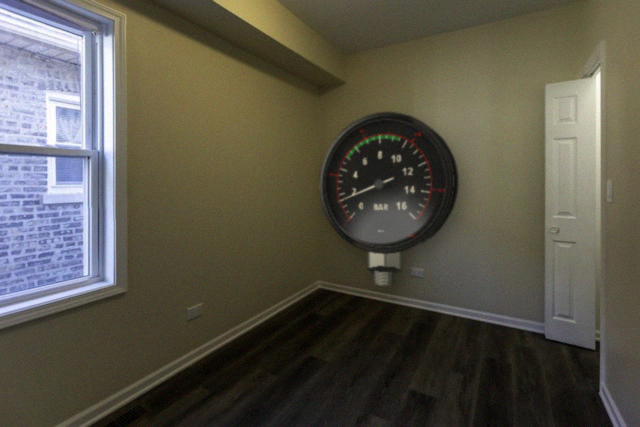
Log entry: 1.5 bar
